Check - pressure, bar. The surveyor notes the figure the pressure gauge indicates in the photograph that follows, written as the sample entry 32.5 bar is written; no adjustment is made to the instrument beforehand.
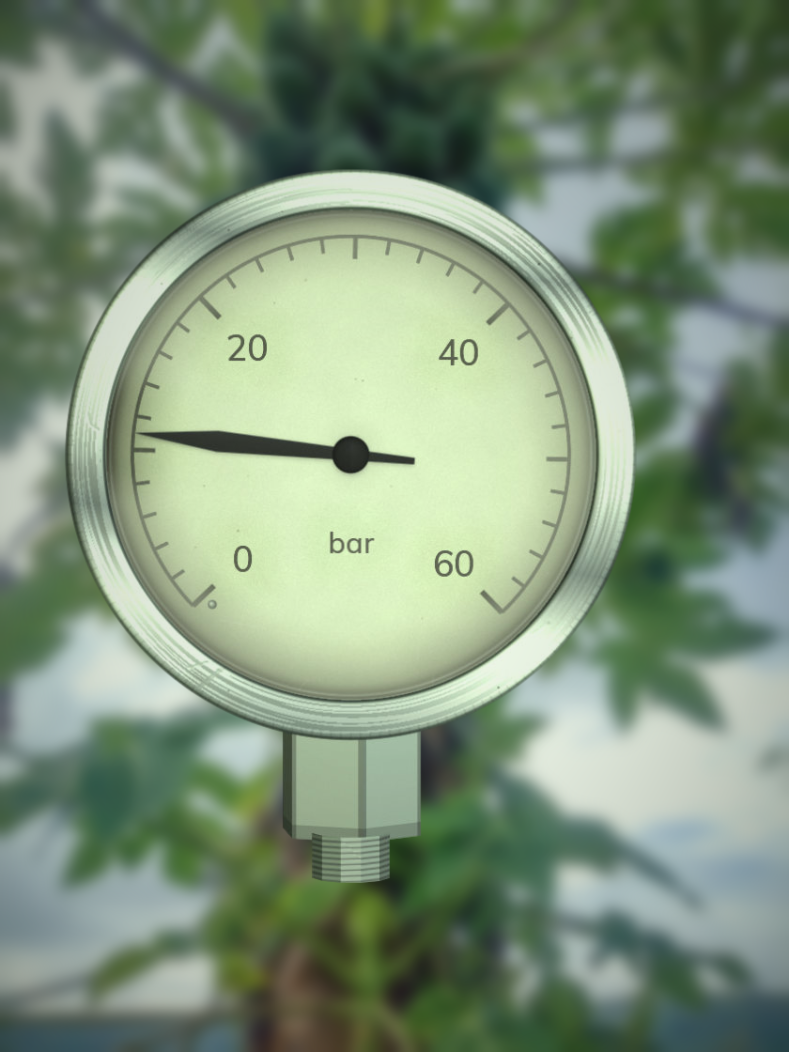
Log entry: 11 bar
